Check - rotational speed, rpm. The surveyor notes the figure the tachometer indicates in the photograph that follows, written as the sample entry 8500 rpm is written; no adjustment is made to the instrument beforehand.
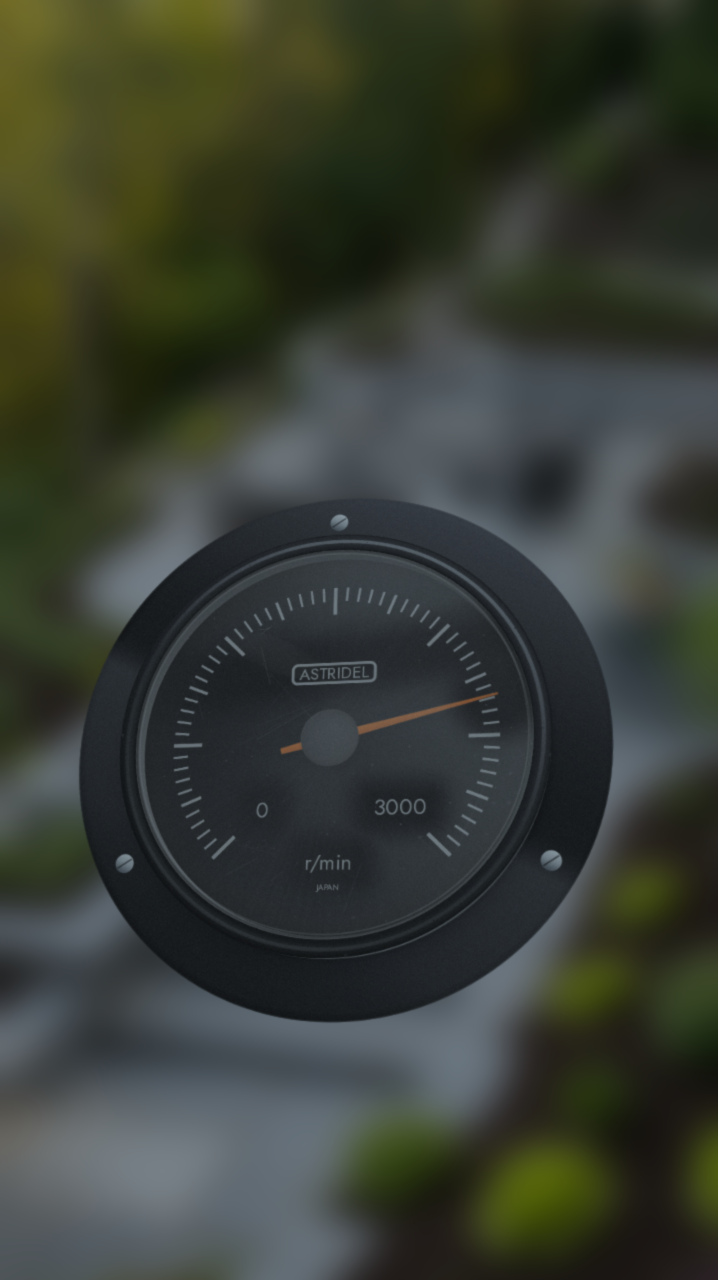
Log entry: 2350 rpm
